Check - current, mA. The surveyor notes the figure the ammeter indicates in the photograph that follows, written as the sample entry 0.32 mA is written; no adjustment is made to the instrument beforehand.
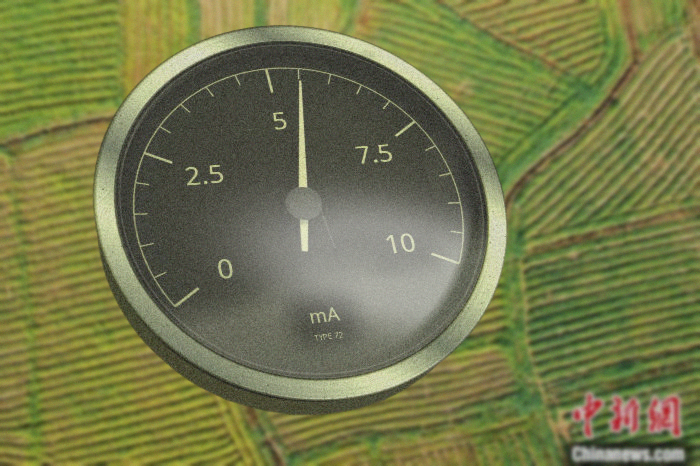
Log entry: 5.5 mA
